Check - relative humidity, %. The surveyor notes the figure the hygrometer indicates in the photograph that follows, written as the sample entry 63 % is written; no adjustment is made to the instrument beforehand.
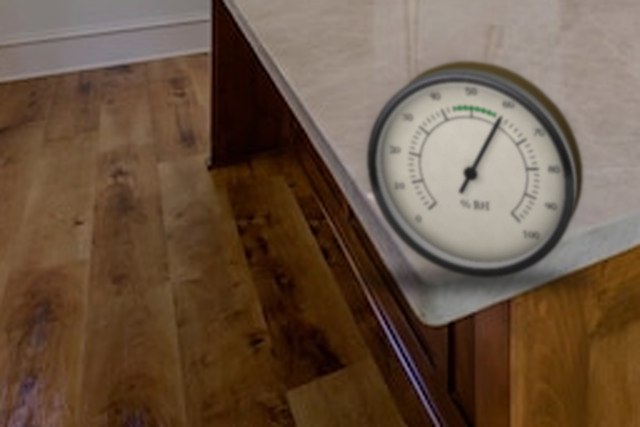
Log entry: 60 %
